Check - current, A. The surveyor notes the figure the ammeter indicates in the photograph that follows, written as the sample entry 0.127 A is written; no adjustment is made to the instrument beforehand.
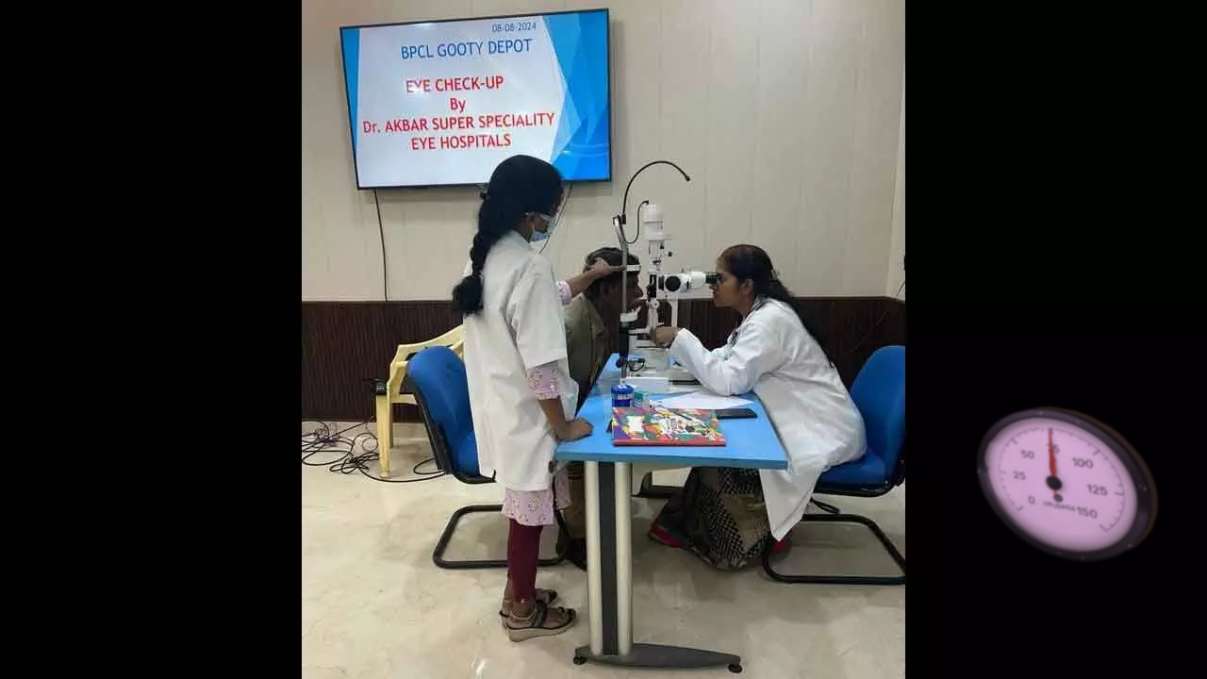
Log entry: 75 A
